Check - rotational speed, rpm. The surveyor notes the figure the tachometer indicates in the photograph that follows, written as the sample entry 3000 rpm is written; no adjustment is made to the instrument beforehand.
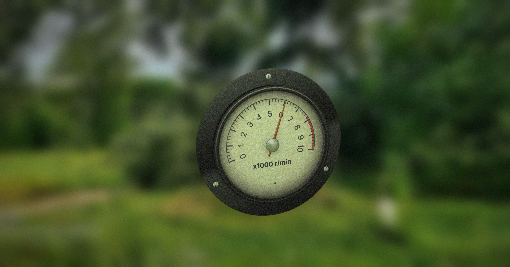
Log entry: 6000 rpm
